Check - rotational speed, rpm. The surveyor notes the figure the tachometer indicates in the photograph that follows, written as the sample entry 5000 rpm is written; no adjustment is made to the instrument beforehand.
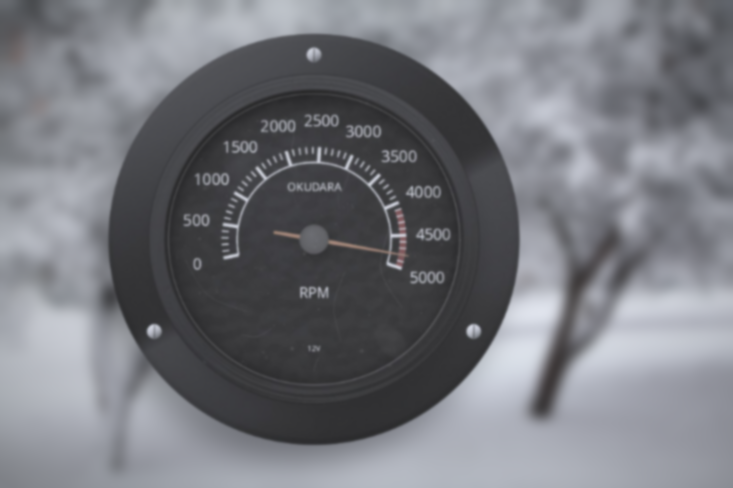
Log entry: 4800 rpm
